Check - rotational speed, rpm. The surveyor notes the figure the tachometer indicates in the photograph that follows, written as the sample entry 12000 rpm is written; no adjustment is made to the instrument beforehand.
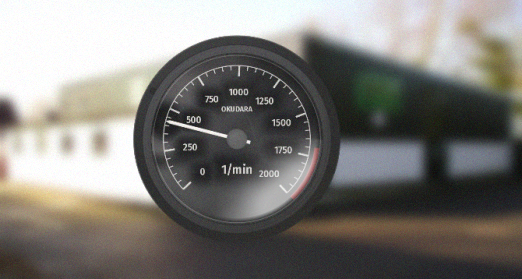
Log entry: 425 rpm
